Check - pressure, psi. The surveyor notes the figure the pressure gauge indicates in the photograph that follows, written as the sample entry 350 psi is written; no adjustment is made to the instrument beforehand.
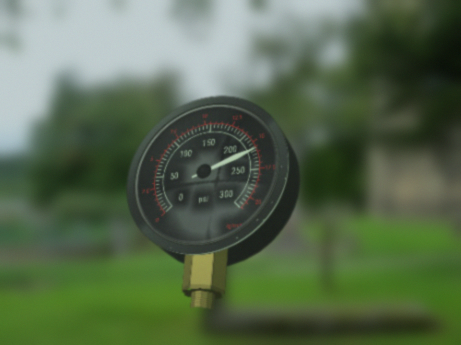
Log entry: 225 psi
